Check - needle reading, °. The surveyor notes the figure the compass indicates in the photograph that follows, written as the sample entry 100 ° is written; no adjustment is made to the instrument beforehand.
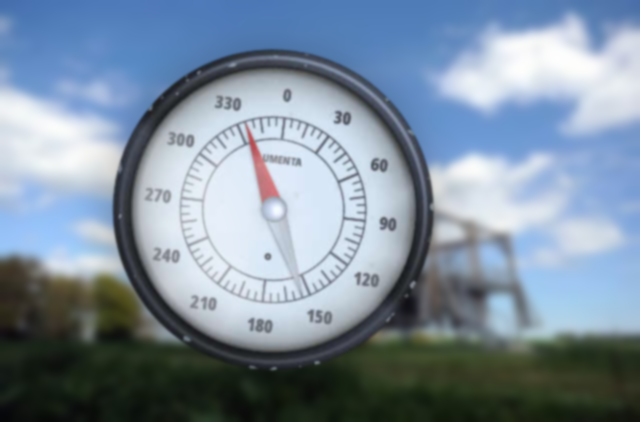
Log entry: 335 °
